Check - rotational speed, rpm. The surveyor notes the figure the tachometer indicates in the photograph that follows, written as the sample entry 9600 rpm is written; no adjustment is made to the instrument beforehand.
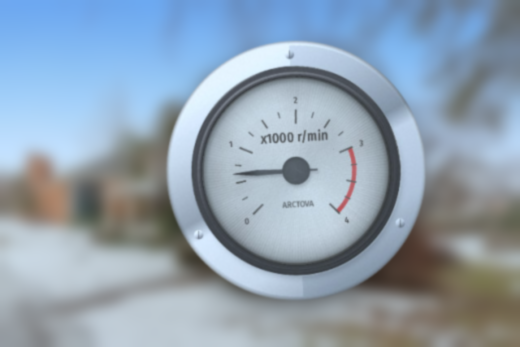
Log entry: 625 rpm
